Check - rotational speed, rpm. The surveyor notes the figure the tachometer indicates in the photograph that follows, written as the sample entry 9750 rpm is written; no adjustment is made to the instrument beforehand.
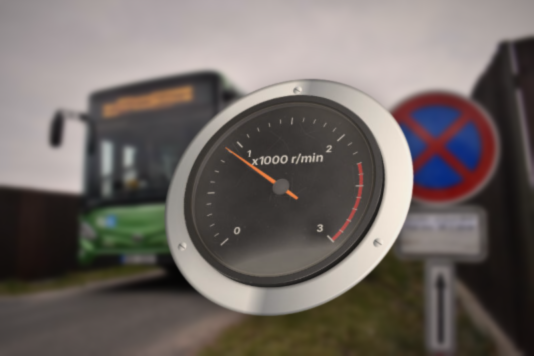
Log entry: 900 rpm
